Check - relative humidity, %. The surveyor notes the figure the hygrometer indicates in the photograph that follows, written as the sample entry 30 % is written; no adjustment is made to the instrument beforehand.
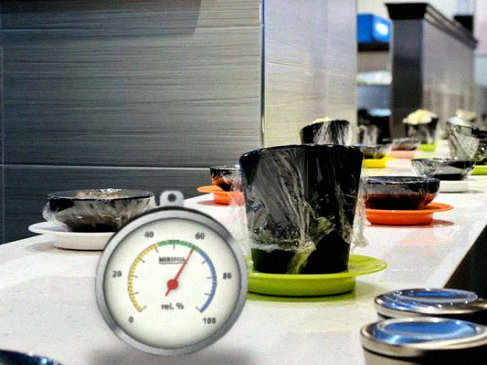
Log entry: 60 %
